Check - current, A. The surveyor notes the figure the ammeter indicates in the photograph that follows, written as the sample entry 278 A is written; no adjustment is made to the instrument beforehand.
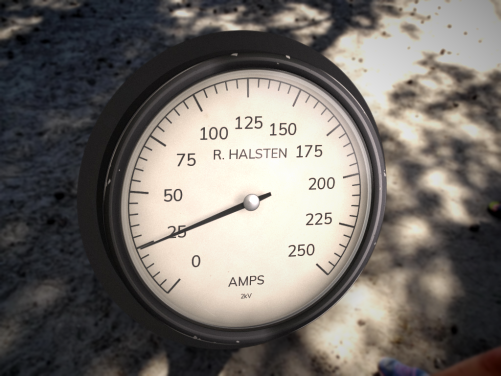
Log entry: 25 A
